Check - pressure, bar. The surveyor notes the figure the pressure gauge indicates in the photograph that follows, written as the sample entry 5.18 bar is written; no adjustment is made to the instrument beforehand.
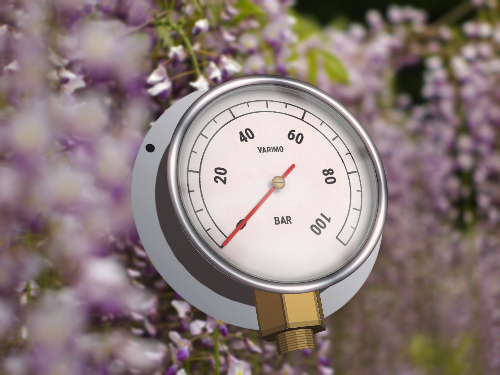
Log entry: 0 bar
